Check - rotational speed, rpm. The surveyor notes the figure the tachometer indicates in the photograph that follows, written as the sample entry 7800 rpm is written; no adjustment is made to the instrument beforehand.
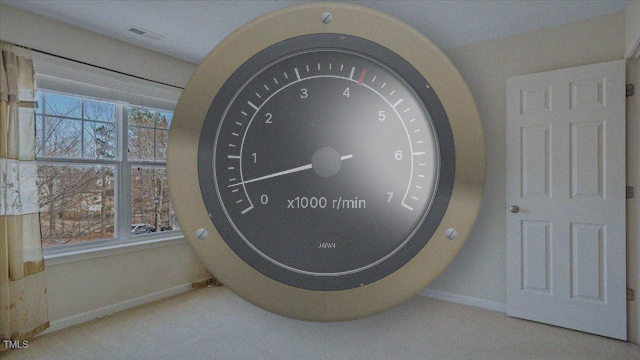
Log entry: 500 rpm
